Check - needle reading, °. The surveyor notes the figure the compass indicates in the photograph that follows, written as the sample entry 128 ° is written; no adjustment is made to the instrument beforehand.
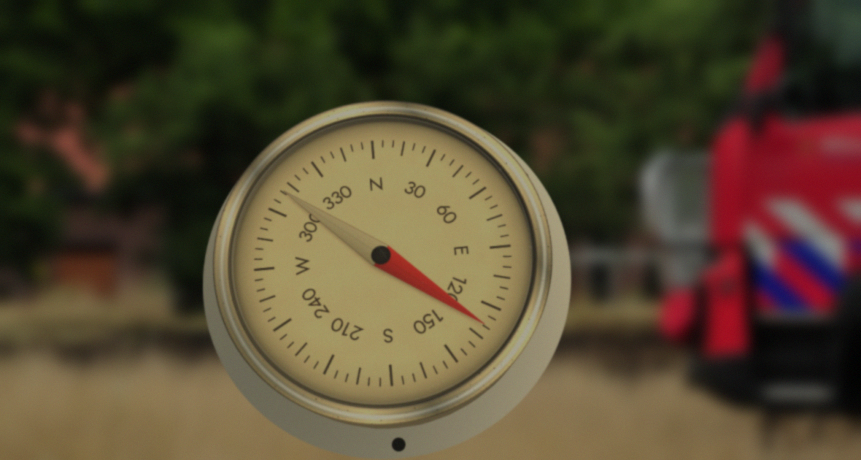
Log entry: 130 °
